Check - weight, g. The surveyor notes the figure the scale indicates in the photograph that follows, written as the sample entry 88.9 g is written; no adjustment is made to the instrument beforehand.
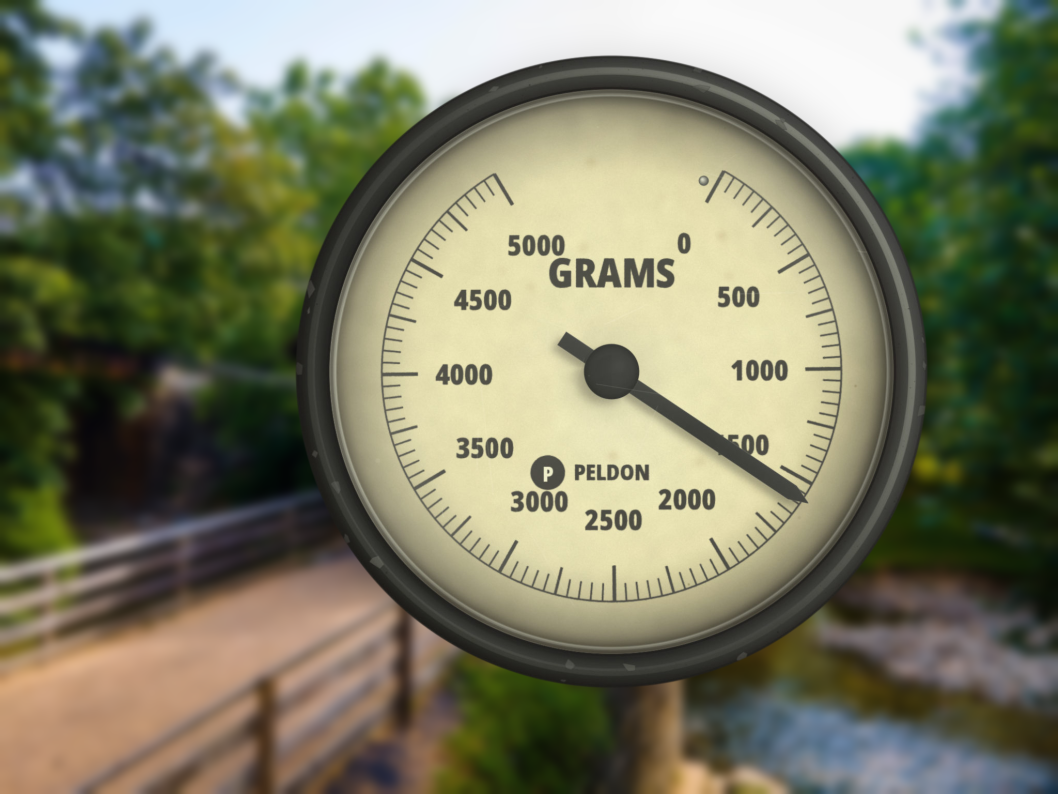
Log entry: 1575 g
